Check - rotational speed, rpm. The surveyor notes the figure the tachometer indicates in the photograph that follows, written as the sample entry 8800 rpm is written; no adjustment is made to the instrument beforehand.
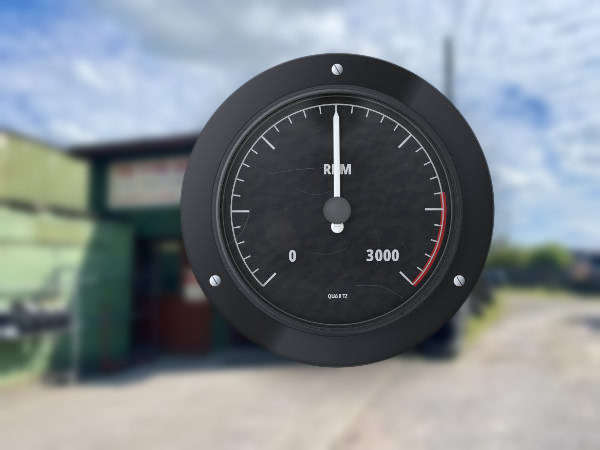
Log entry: 1500 rpm
